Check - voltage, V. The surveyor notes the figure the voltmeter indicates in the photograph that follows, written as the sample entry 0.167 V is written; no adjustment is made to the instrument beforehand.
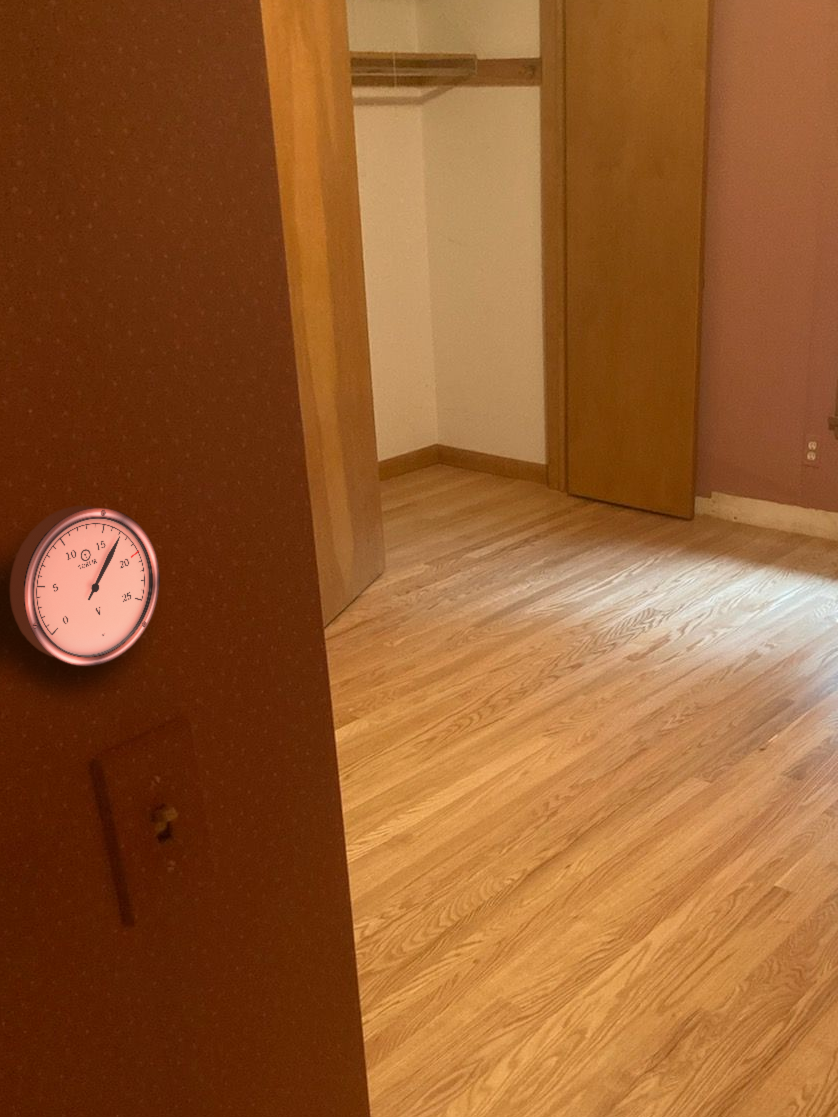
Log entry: 17 V
